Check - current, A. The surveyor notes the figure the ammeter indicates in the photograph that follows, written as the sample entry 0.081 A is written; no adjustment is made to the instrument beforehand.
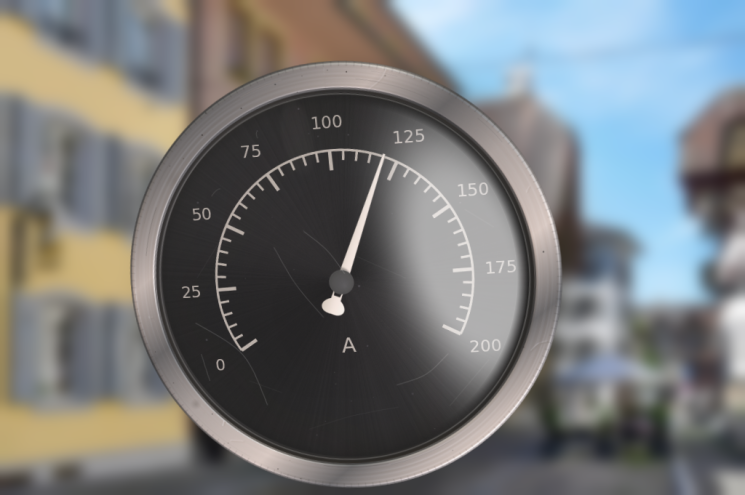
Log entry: 120 A
